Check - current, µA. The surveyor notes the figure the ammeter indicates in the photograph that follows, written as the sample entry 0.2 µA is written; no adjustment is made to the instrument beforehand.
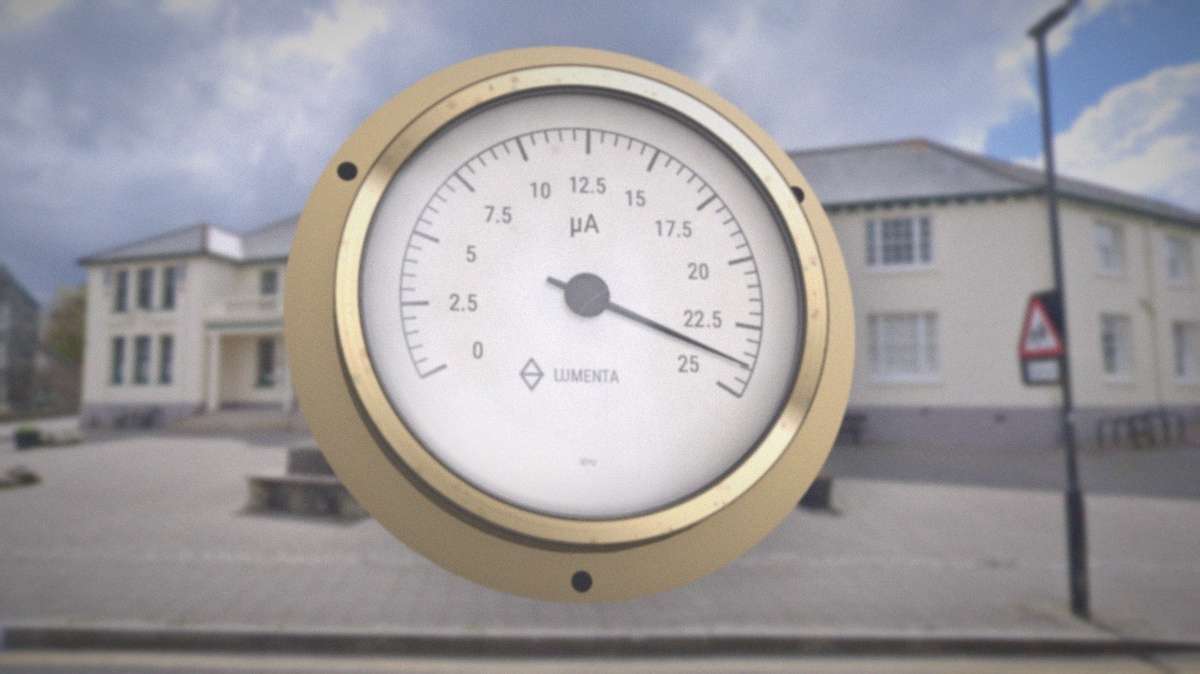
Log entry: 24 µA
